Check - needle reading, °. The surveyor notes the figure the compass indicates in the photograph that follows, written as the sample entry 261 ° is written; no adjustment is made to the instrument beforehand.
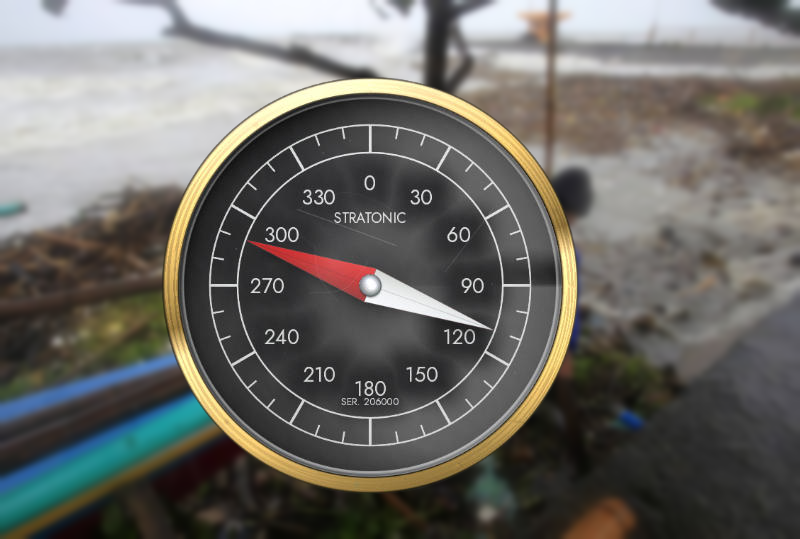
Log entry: 290 °
